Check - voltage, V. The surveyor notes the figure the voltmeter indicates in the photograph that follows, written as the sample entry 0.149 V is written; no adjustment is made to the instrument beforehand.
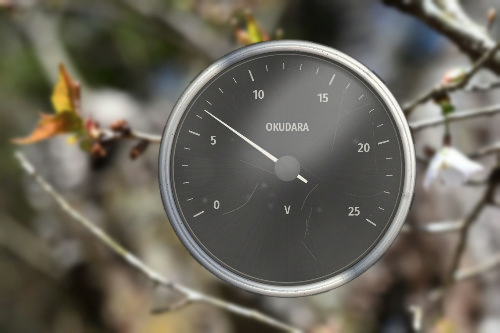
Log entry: 6.5 V
